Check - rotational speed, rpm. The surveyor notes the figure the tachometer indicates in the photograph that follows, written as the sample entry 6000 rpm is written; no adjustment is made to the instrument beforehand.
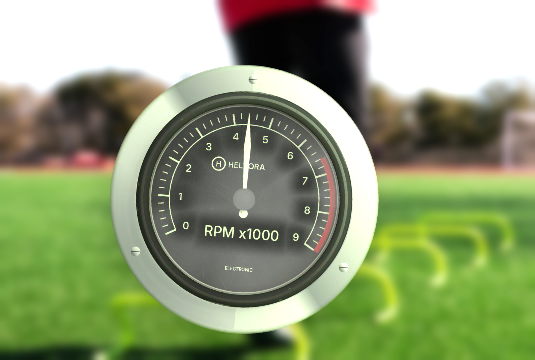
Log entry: 4400 rpm
